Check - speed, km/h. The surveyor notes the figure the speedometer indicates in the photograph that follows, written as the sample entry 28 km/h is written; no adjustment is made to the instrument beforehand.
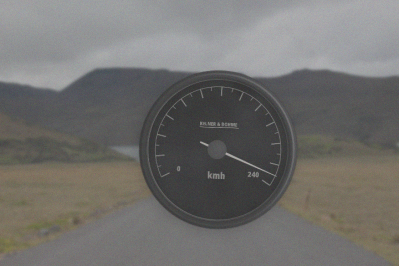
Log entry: 230 km/h
